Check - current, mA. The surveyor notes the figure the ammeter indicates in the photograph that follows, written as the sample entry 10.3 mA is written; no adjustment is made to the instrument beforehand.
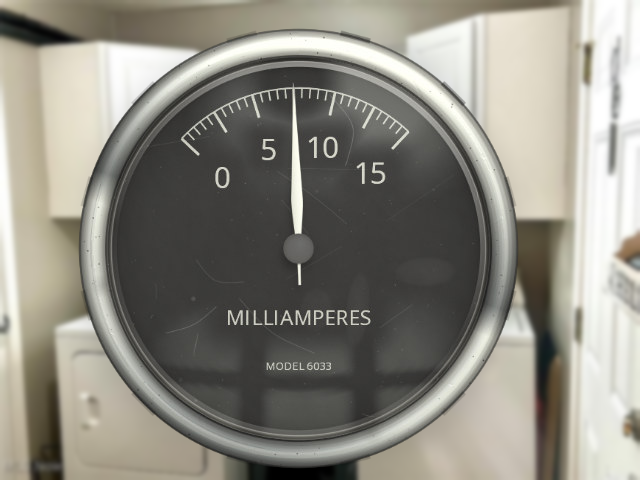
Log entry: 7.5 mA
